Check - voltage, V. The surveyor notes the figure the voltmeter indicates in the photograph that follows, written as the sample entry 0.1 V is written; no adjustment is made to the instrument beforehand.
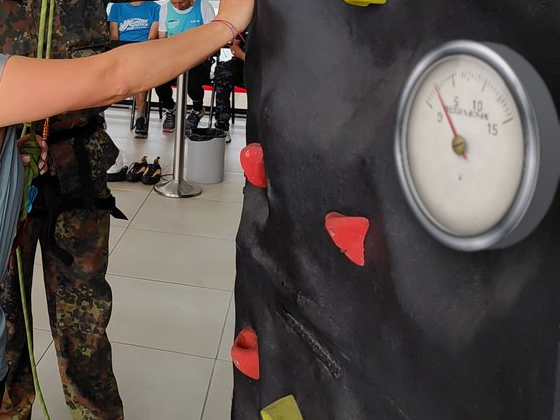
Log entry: 2.5 V
